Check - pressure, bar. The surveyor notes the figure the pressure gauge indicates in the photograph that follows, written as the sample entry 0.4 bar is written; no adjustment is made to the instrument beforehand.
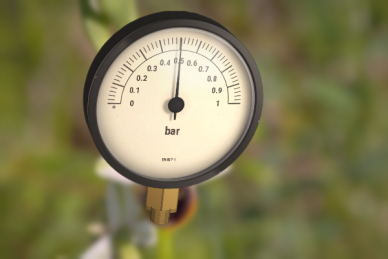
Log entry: 0.5 bar
